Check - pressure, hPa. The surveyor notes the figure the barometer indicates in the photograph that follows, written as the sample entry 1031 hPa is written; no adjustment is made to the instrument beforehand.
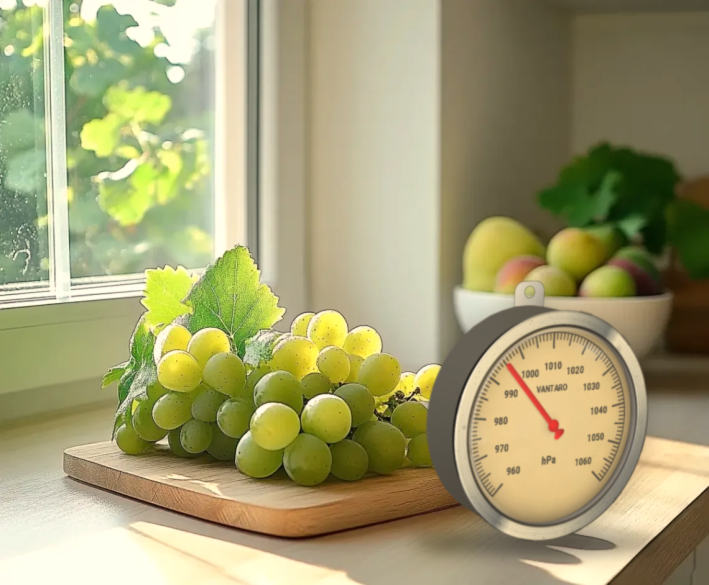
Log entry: 995 hPa
